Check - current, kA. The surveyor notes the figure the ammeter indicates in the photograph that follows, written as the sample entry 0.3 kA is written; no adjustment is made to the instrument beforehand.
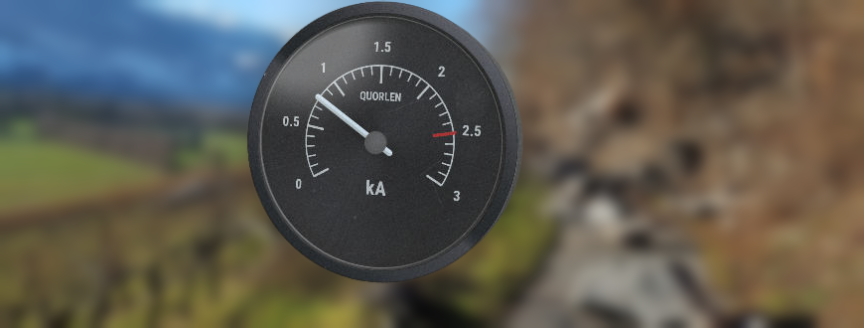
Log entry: 0.8 kA
